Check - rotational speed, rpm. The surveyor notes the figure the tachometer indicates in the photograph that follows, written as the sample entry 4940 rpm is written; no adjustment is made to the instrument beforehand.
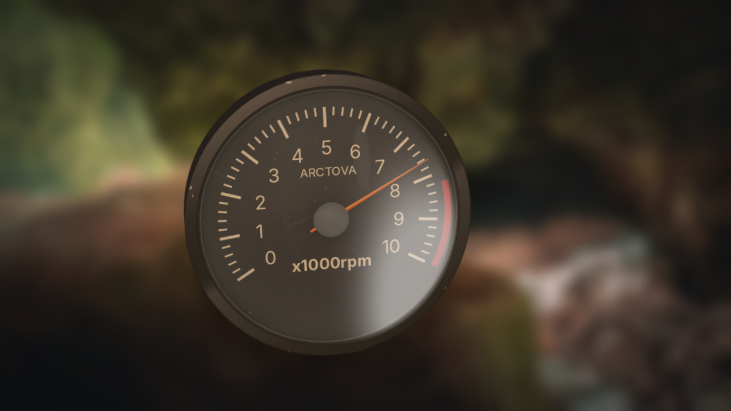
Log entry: 7600 rpm
